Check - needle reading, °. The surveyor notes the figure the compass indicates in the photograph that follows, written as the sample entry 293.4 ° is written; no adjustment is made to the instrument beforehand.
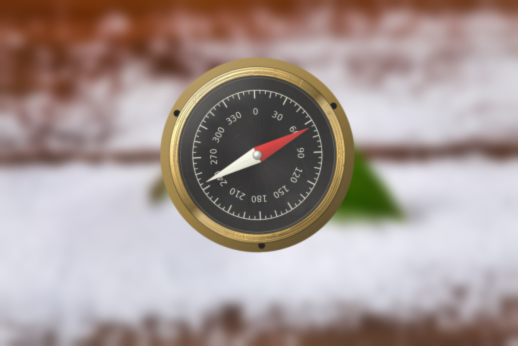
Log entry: 65 °
